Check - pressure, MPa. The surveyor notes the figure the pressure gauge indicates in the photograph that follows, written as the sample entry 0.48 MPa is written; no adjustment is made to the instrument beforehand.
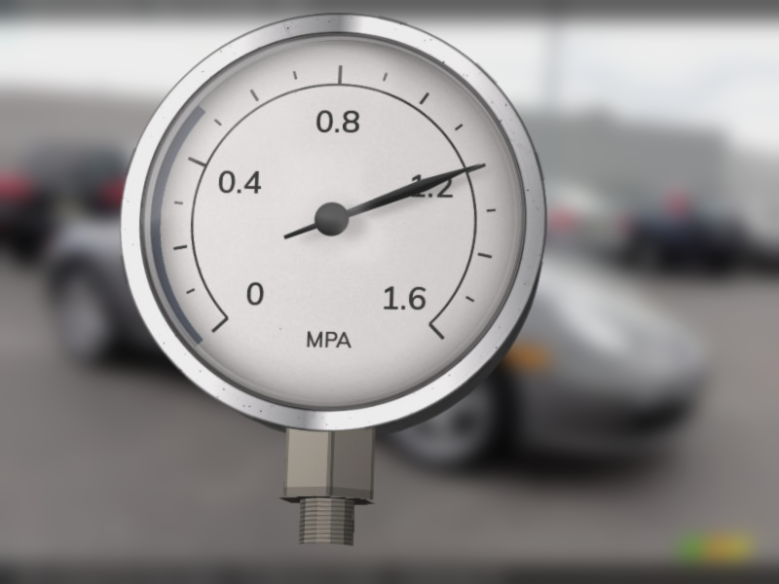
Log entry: 1.2 MPa
